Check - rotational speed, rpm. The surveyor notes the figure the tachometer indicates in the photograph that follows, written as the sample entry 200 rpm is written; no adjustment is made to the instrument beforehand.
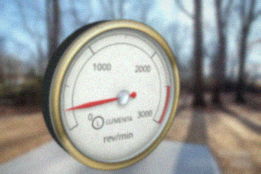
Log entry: 250 rpm
